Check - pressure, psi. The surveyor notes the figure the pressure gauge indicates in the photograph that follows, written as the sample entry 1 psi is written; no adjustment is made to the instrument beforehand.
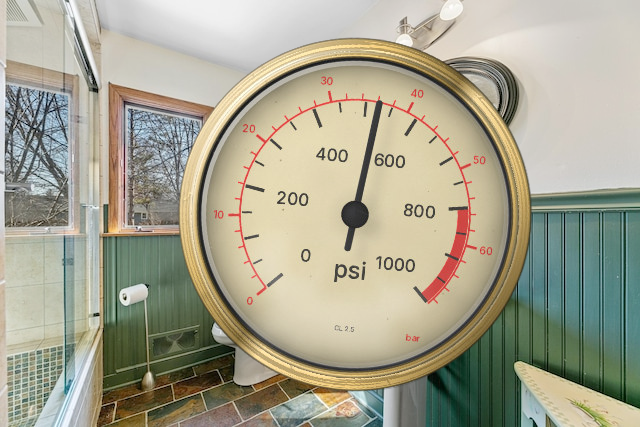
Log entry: 525 psi
